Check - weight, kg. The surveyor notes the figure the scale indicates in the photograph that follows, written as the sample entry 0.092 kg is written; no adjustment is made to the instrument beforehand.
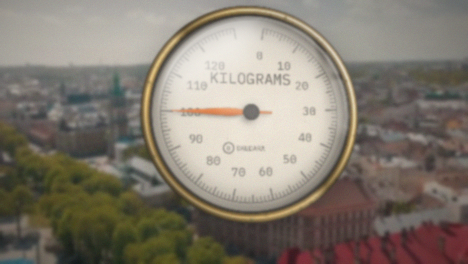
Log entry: 100 kg
